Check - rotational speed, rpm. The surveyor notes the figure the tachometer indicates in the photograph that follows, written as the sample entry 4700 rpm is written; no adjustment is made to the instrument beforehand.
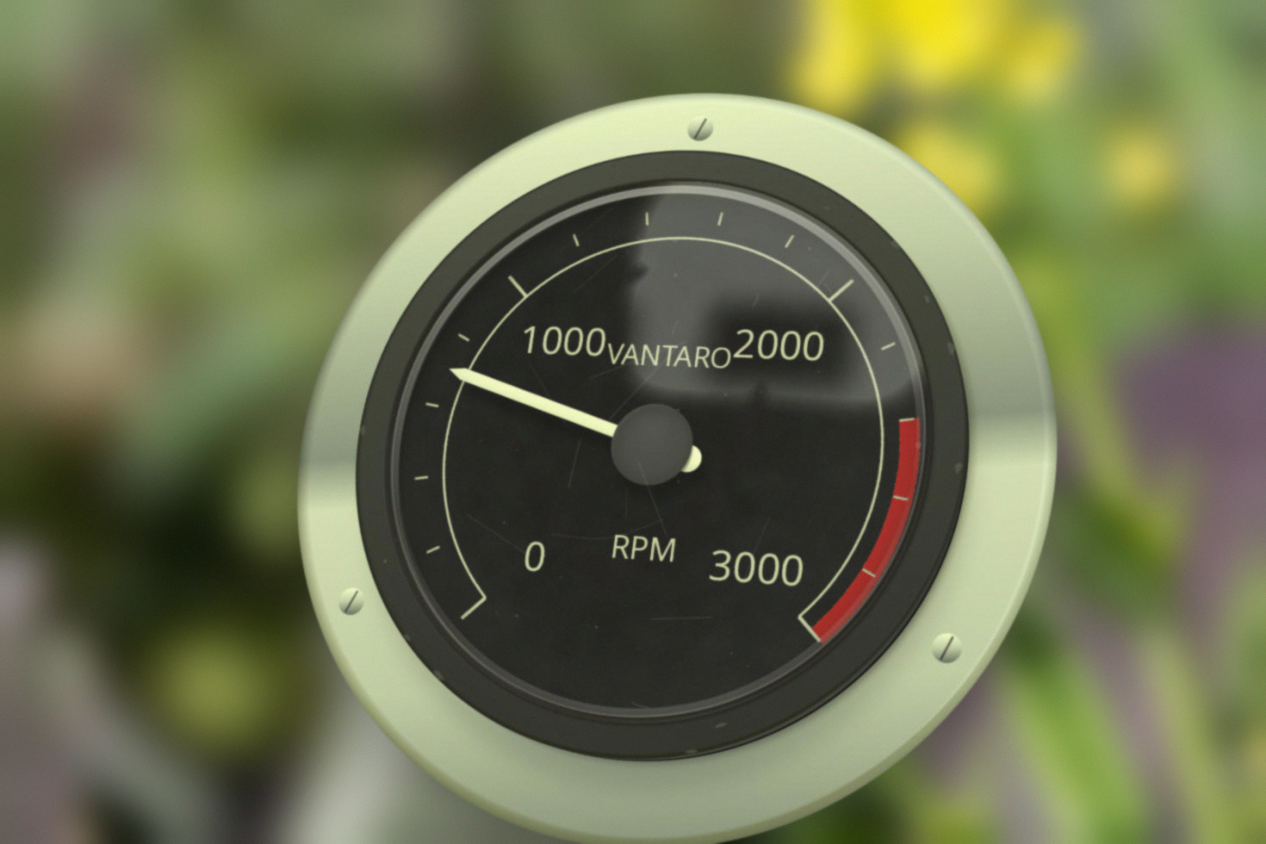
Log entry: 700 rpm
